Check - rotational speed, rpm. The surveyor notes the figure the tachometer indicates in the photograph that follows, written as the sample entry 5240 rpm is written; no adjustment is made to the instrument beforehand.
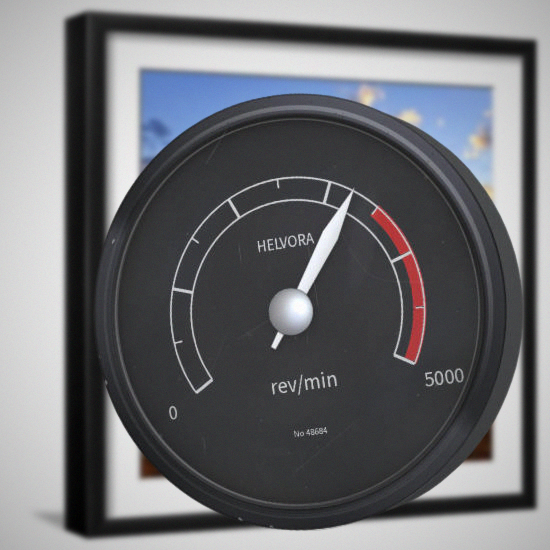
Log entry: 3250 rpm
